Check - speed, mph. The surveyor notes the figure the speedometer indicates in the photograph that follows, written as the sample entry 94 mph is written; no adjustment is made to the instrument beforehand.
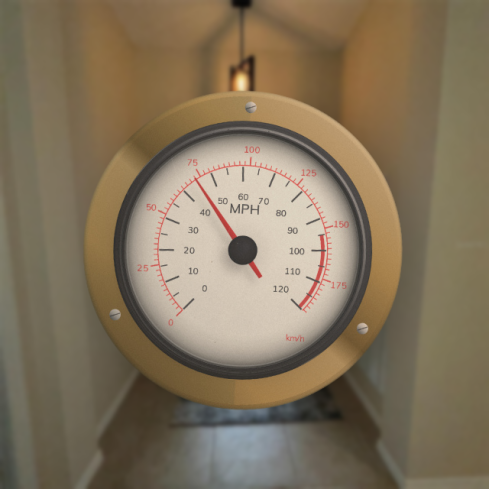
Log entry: 45 mph
